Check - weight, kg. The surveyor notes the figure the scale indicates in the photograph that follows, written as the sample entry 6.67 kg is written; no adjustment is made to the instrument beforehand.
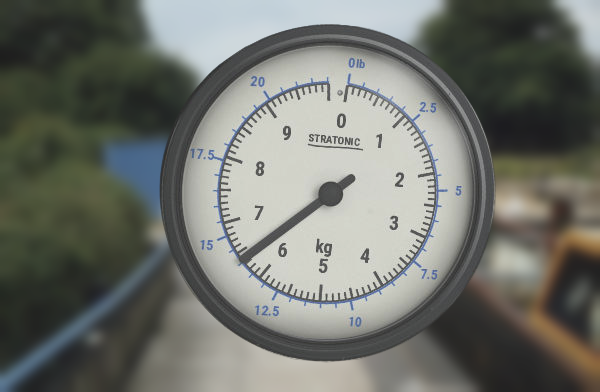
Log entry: 6.4 kg
